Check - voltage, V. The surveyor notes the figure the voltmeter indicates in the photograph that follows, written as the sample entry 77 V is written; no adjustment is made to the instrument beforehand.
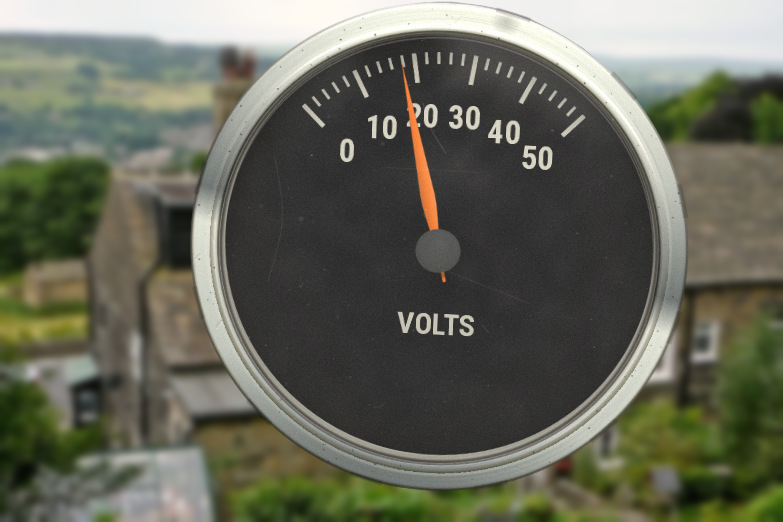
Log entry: 18 V
